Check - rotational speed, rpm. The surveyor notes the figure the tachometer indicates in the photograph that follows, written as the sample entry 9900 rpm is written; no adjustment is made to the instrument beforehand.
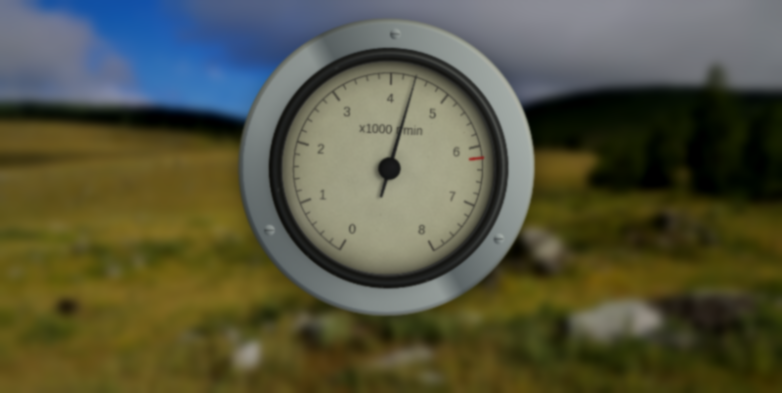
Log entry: 4400 rpm
